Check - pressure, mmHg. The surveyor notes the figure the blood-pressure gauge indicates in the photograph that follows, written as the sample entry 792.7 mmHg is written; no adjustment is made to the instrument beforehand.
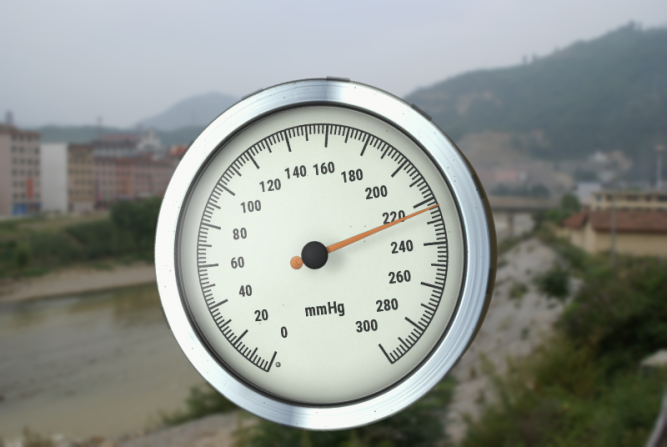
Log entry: 224 mmHg
